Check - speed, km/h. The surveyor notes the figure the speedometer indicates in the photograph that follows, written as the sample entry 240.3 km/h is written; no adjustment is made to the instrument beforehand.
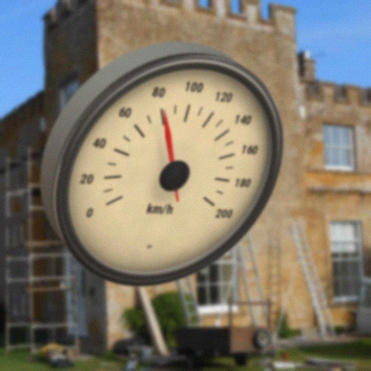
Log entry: 80 km/h
